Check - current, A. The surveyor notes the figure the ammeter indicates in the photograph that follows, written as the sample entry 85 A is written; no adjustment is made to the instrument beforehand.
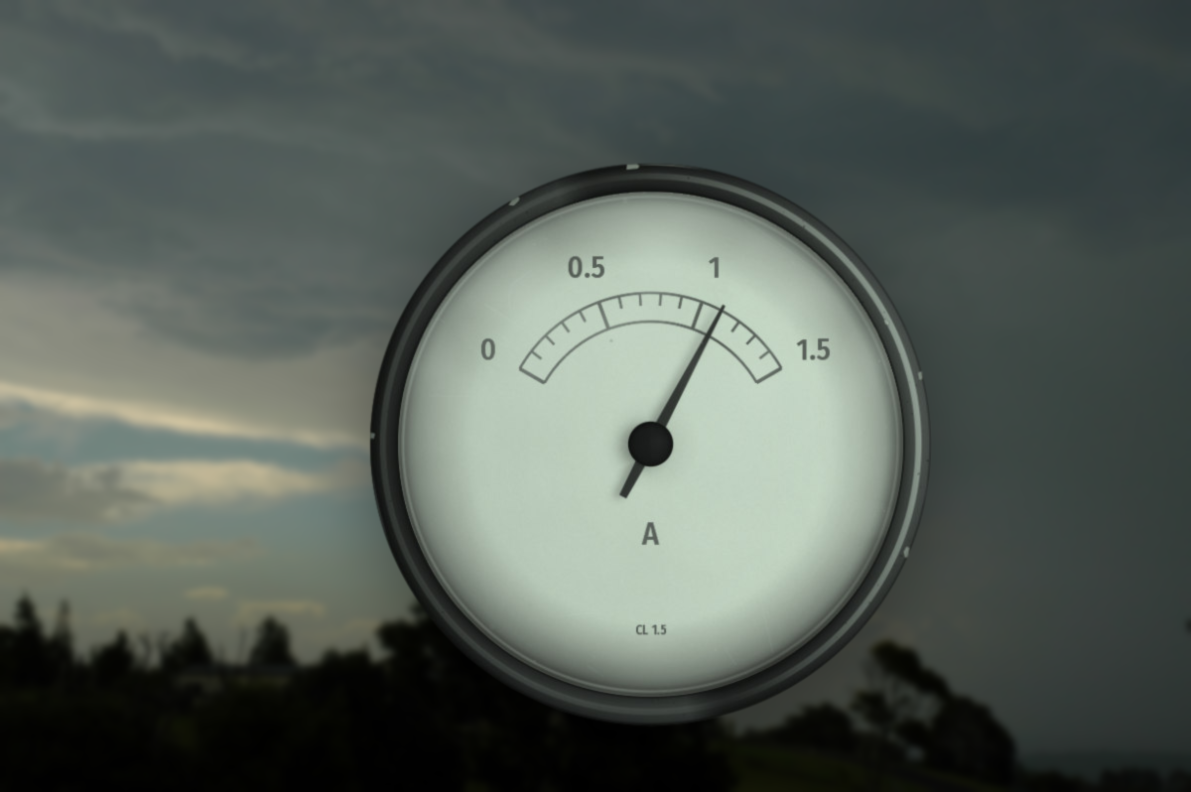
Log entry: 1.1 A
